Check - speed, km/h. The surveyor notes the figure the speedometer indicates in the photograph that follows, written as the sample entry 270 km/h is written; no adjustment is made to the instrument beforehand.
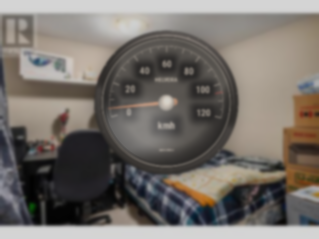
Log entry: 5 km/h
